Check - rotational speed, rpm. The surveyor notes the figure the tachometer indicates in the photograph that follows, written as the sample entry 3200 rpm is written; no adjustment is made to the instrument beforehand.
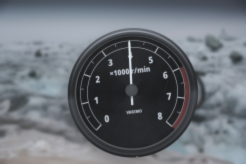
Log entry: 4000 rpm
